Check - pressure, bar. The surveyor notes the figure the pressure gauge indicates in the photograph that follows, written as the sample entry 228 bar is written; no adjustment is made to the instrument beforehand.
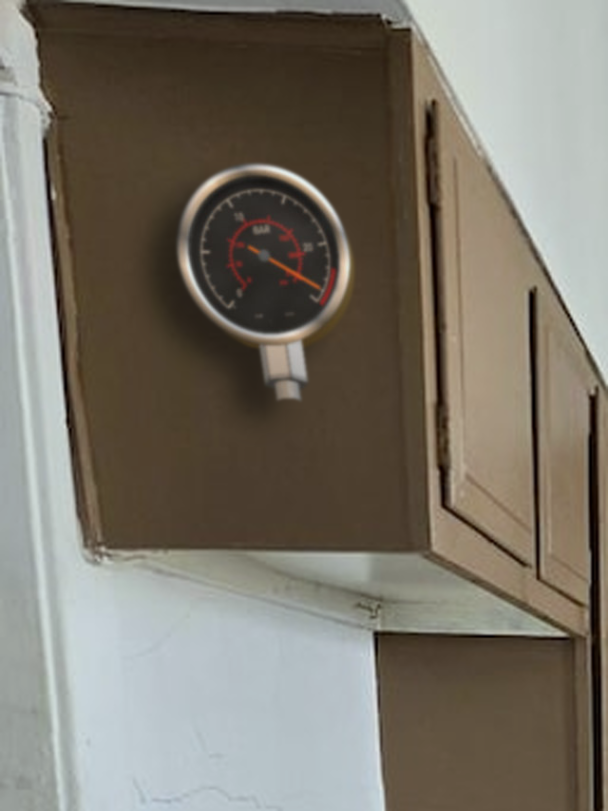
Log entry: 24 bar
